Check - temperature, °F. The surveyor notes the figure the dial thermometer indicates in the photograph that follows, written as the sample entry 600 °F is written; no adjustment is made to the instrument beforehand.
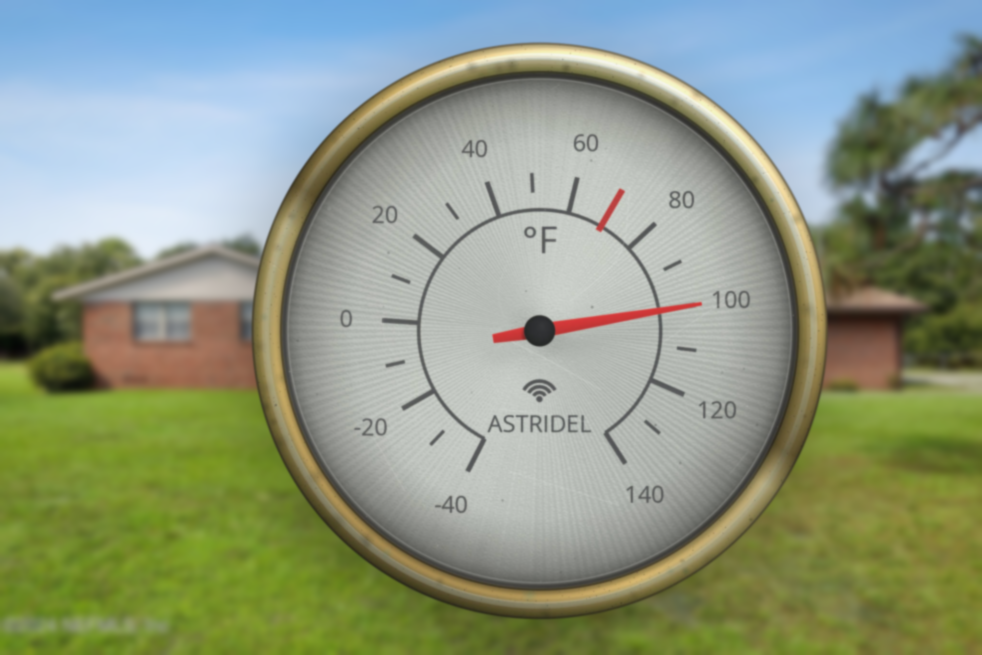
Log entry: 100 °F
